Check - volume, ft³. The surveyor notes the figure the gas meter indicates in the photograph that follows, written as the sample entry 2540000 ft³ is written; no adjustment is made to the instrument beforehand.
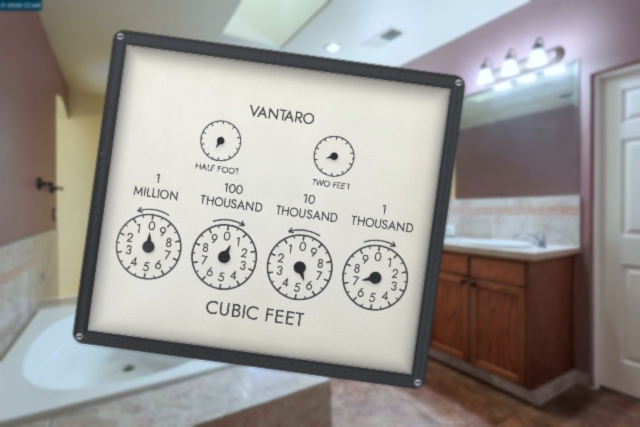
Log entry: 5700 ft³
